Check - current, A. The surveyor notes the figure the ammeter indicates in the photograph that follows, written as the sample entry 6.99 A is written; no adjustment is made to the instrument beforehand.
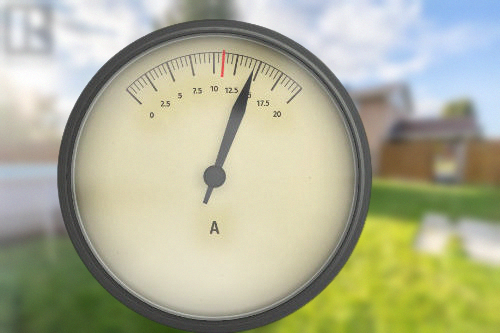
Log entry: 14.5 A
